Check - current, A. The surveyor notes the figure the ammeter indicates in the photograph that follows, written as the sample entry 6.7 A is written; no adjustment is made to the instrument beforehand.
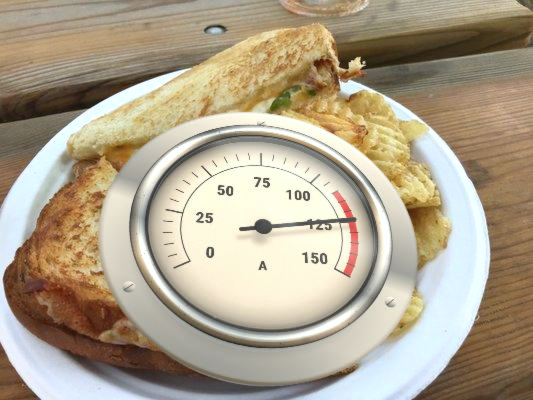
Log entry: 125 A
